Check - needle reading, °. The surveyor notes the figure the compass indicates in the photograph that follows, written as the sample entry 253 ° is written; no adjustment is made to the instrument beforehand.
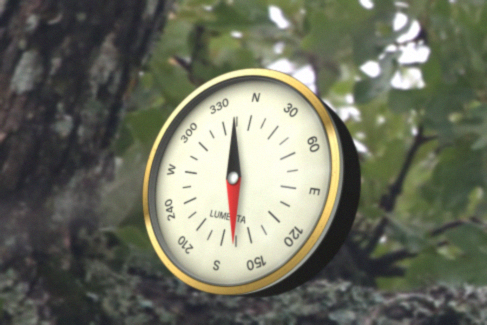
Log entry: 165 °
